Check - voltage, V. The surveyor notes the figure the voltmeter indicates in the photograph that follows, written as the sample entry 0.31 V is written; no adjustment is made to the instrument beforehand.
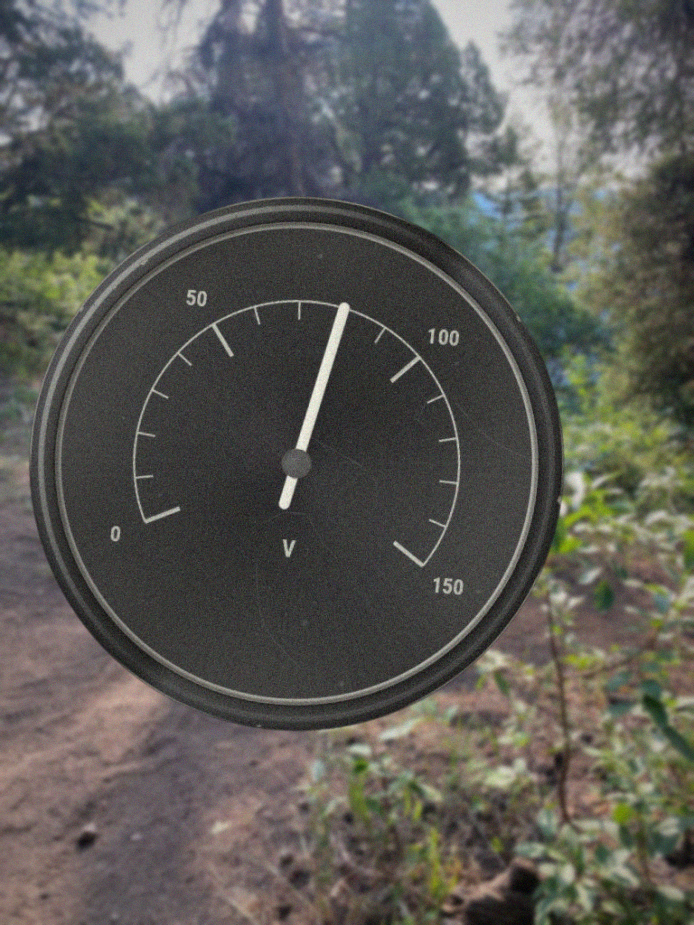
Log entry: 80 V
